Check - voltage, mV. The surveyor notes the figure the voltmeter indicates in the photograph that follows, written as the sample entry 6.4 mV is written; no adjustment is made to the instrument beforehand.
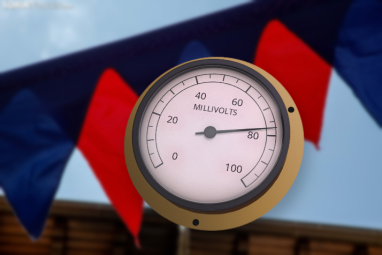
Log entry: 77.5 mV
